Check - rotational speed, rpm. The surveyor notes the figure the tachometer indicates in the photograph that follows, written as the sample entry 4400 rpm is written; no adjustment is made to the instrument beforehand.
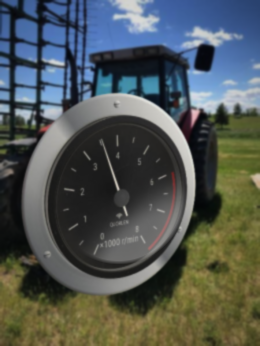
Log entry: 3500 rpm
